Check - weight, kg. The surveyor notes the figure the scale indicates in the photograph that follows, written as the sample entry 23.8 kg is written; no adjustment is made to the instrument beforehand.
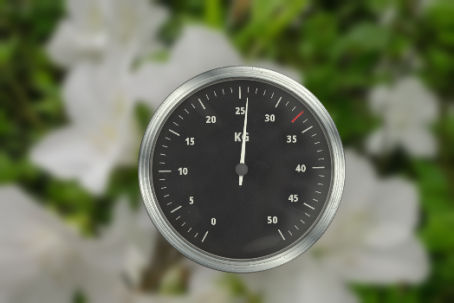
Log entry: 26 kg
